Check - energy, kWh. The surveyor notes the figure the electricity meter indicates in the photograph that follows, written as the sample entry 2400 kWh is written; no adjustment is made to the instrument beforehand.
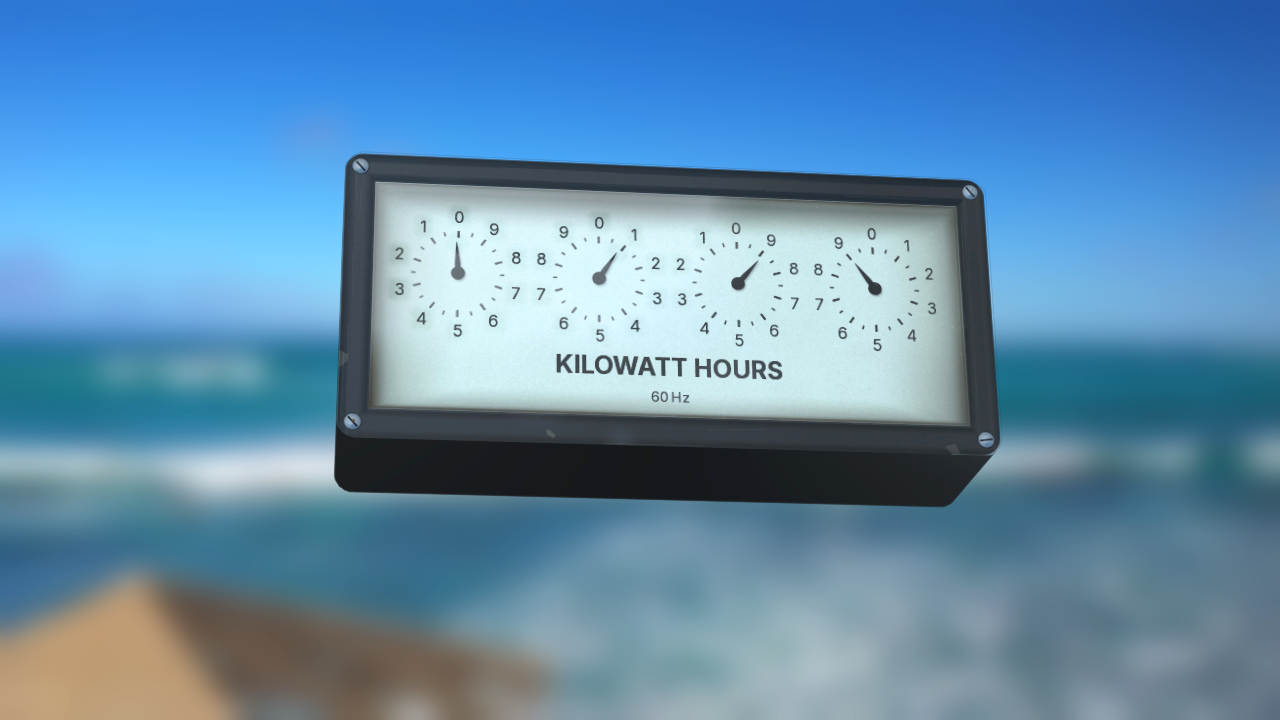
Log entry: 89 kWh
